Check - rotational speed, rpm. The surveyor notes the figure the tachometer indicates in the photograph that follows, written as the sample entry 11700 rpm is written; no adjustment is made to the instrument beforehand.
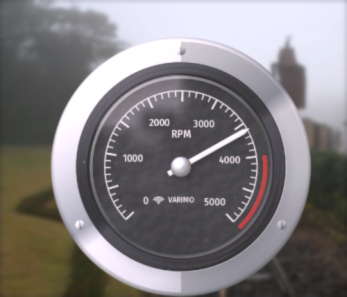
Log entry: 3600 rpm
